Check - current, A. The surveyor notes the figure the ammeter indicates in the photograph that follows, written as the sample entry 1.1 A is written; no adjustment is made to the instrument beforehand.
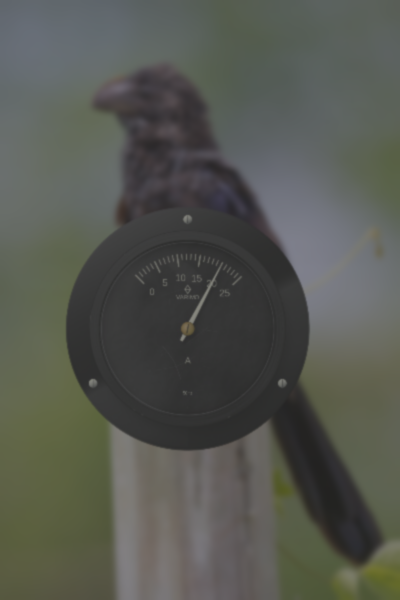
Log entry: 20 A
